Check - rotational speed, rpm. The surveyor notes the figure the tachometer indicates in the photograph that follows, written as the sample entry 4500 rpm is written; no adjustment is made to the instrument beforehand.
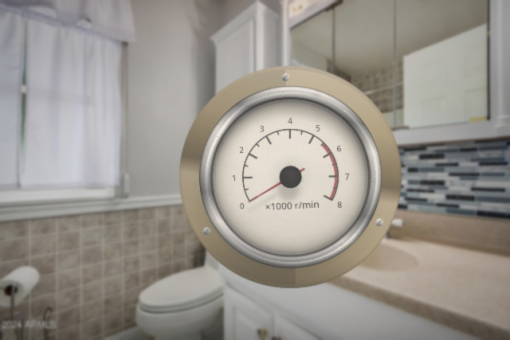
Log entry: 0 rpm
